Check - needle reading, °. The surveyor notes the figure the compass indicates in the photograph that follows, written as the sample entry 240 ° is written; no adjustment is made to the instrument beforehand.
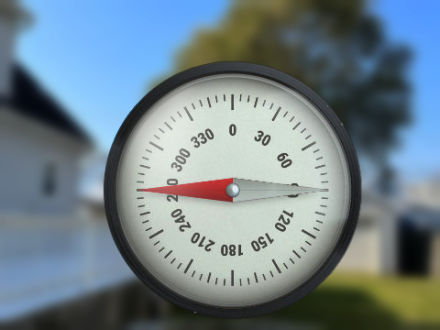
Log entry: 270 °
